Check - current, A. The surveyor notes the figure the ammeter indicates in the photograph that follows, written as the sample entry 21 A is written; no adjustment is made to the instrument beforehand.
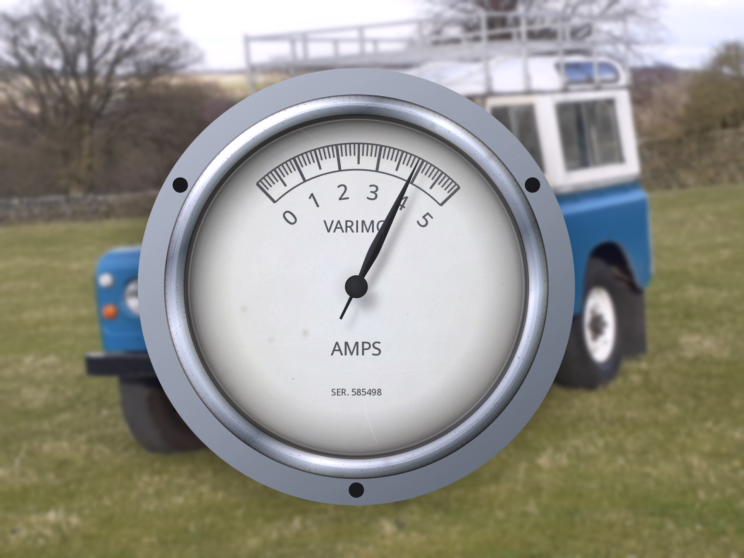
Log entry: 3.9 A
